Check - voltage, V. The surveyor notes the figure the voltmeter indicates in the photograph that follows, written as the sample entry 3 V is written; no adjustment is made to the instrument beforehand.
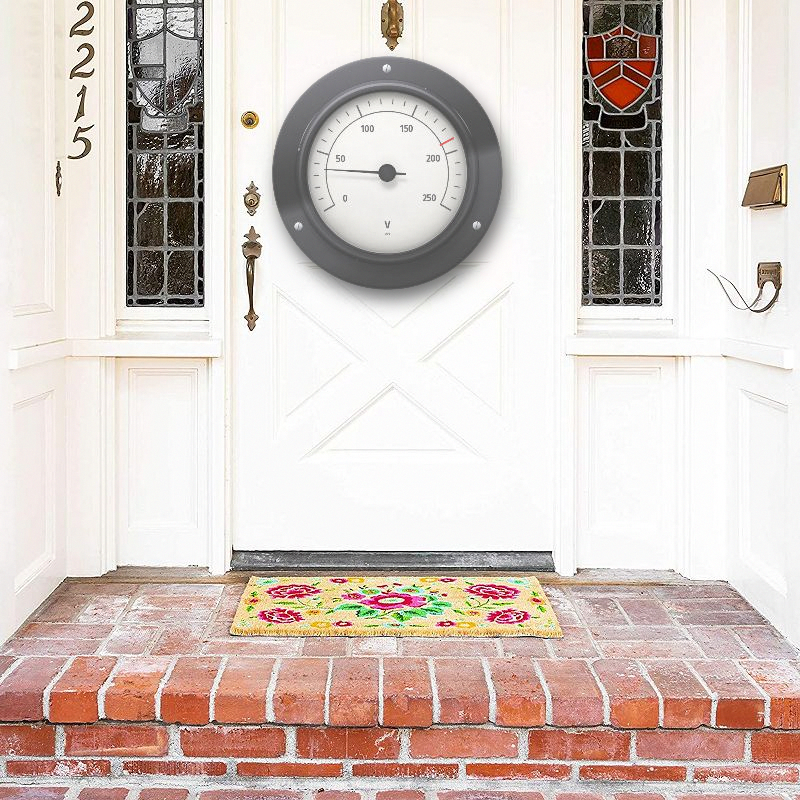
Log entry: 35 V
